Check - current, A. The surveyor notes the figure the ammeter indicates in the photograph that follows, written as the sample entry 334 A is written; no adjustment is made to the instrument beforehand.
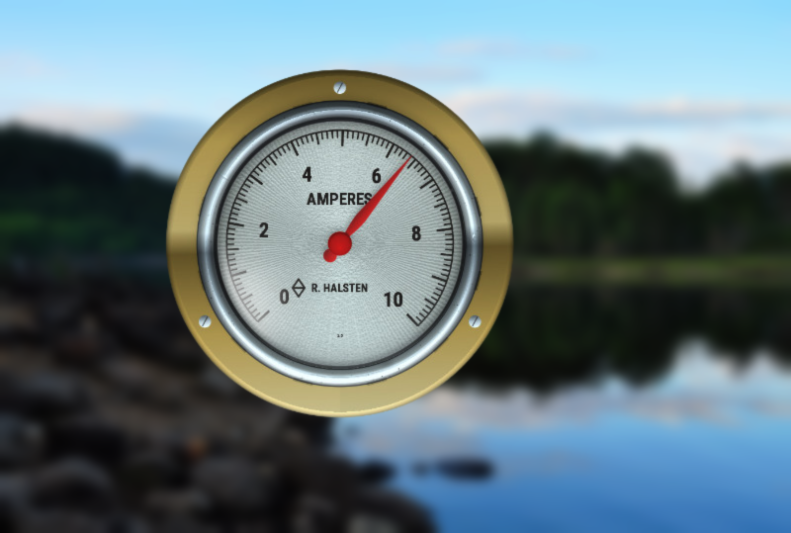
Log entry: 6.4 A
